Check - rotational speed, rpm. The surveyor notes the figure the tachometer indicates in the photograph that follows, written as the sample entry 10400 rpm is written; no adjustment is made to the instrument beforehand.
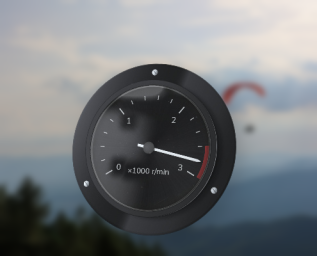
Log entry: 2800 rpm
